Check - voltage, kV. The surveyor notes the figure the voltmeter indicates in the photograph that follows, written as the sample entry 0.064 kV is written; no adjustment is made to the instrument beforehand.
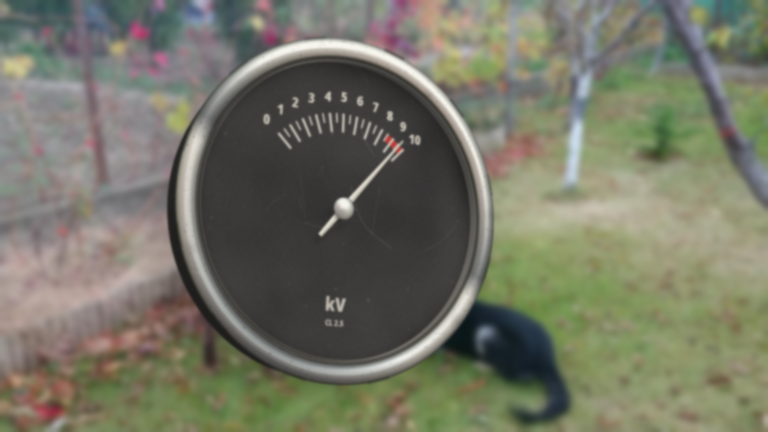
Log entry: 9.5 kV
